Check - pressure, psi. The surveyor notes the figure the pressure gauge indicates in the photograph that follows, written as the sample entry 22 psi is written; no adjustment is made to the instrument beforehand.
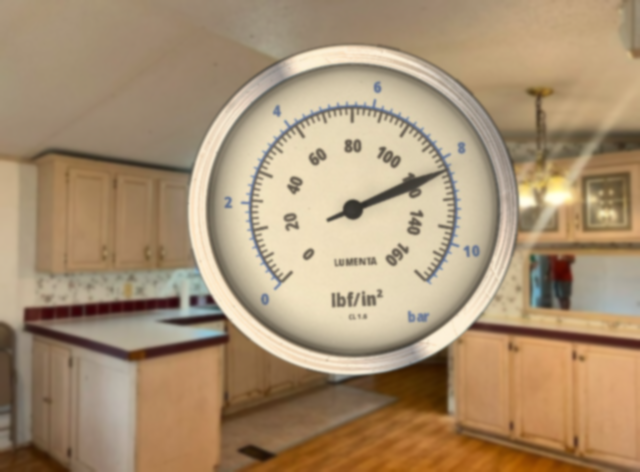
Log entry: 120 psi
